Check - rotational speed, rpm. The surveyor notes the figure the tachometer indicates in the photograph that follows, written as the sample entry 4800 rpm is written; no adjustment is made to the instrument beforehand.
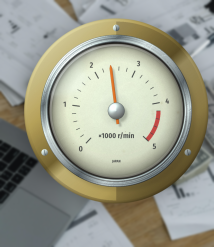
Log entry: 2400 rpm
